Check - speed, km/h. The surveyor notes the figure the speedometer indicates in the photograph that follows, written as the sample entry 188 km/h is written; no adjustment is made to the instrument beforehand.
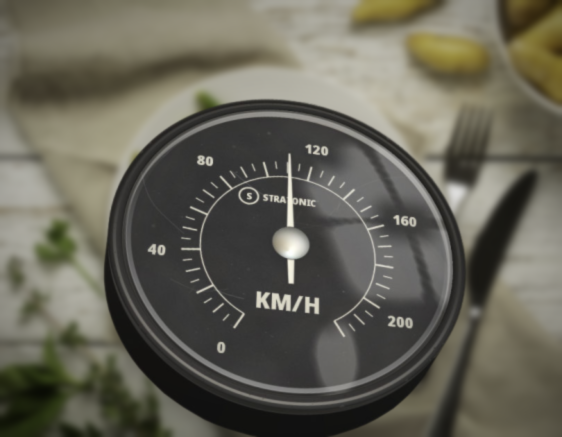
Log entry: 110 km/h
